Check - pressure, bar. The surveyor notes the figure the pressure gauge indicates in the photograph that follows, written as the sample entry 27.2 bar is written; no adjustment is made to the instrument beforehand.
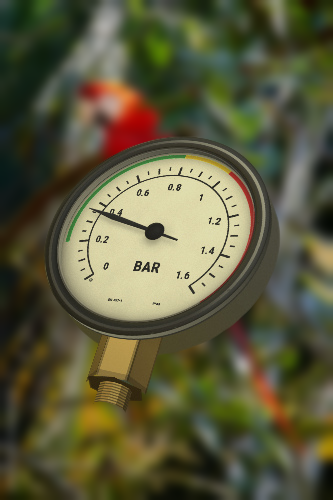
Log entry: 0.35 bar
